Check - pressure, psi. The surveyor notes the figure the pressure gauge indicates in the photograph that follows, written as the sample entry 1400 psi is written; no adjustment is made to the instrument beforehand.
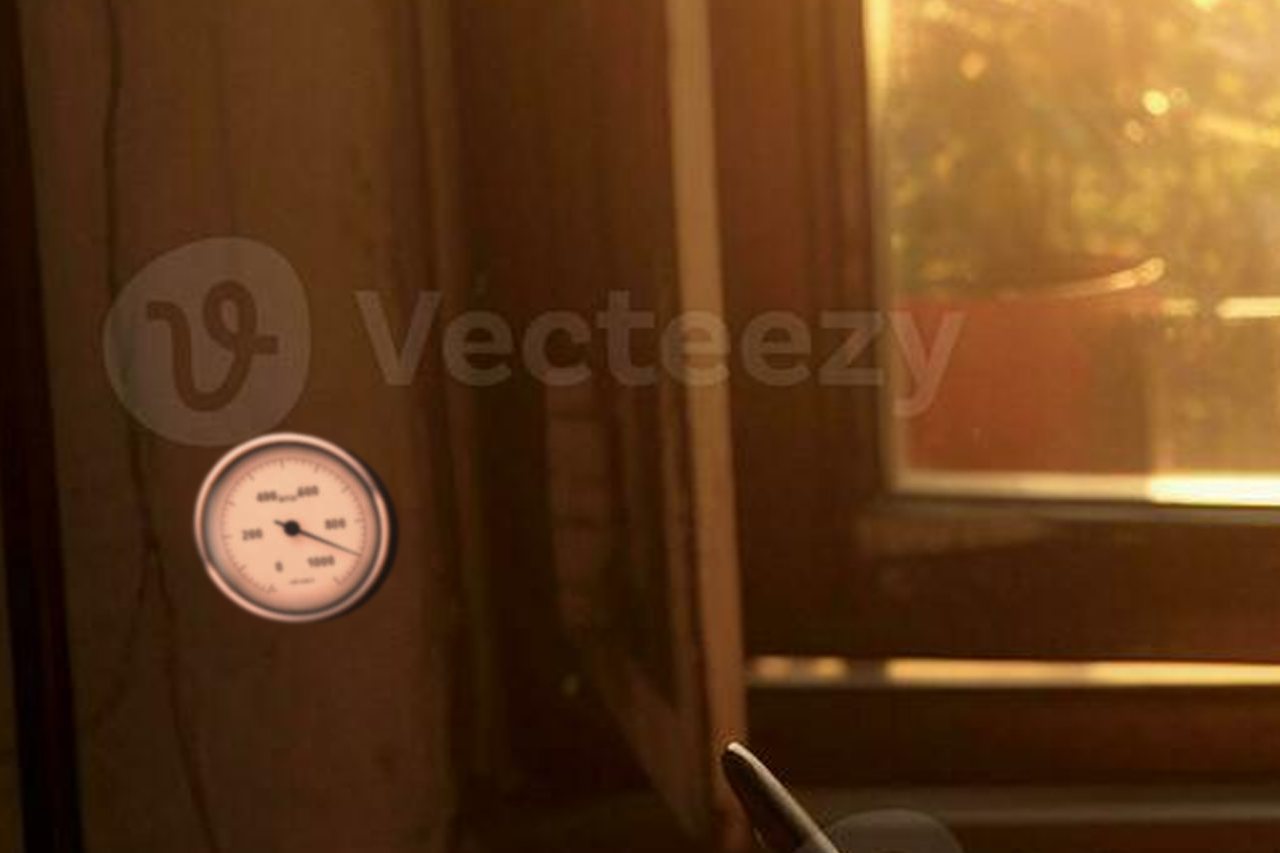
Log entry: 900 psi
